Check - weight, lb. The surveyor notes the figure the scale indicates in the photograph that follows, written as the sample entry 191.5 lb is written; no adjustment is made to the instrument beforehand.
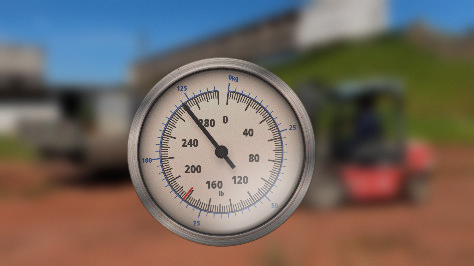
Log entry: 270 lb
